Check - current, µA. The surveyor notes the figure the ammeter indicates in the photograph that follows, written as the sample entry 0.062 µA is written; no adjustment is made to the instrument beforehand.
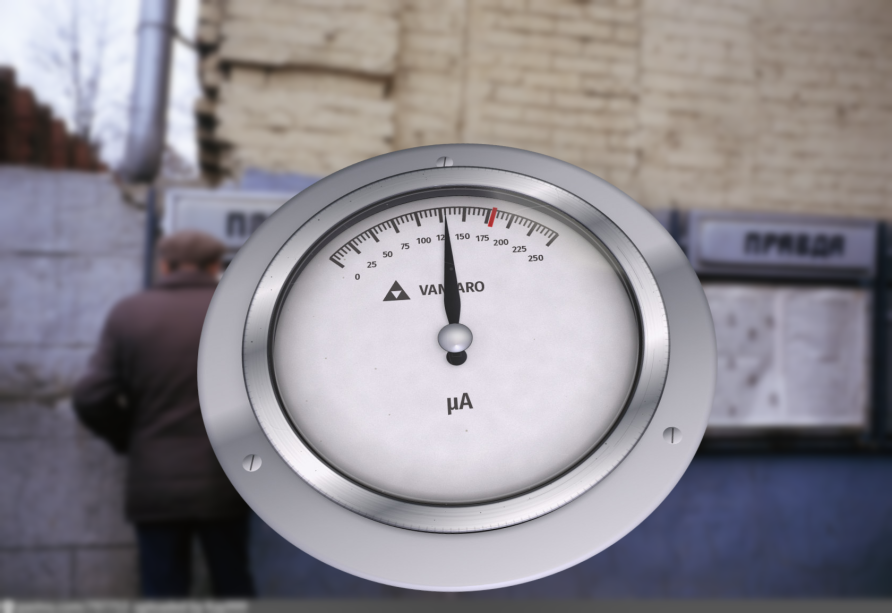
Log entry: 130 µA
